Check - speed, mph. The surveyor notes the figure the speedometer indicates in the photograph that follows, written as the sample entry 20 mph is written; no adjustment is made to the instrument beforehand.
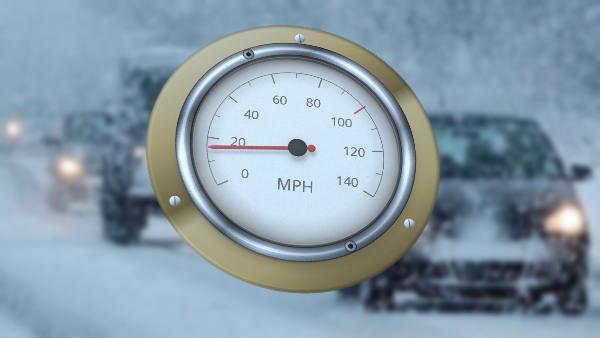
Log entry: 15 mph
